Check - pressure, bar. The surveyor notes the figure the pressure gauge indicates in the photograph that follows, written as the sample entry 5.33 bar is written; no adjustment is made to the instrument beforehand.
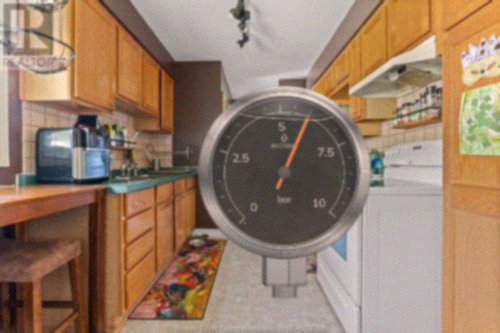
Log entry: 6 bar
